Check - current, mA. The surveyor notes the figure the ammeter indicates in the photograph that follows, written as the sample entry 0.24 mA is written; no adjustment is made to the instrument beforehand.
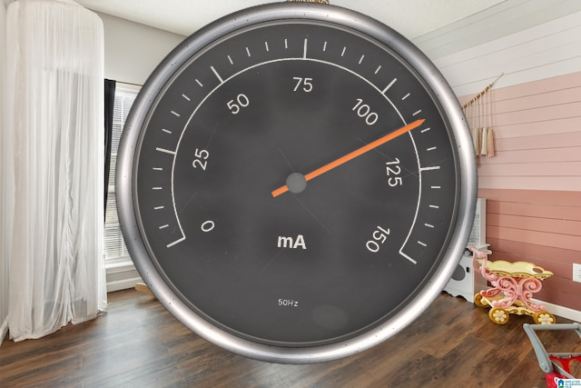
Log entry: 112.5 mA
